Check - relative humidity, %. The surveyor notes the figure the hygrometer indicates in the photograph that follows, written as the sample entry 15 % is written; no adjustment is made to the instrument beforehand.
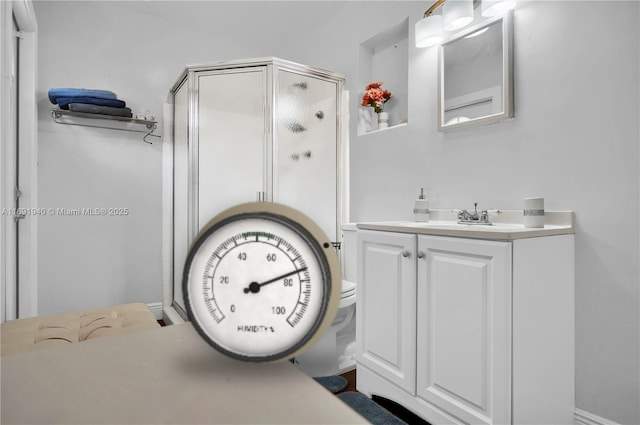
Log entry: 75 %
